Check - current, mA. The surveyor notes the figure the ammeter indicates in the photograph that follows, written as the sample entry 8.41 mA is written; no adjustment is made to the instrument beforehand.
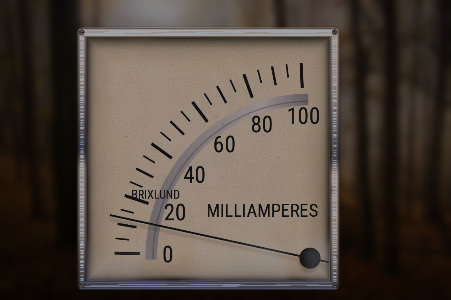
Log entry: 12.5 mA
